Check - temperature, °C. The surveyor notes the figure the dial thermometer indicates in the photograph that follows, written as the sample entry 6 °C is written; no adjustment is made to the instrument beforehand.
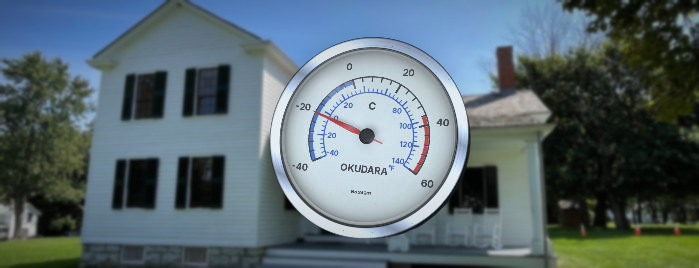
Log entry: -20 °C
